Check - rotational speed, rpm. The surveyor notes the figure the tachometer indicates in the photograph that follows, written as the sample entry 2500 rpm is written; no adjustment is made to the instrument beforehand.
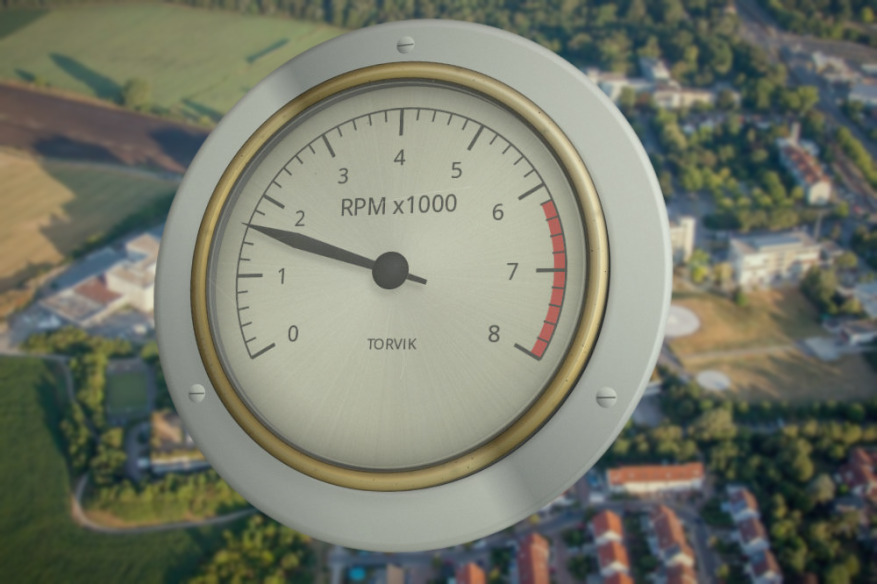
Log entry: 1600 rpm
